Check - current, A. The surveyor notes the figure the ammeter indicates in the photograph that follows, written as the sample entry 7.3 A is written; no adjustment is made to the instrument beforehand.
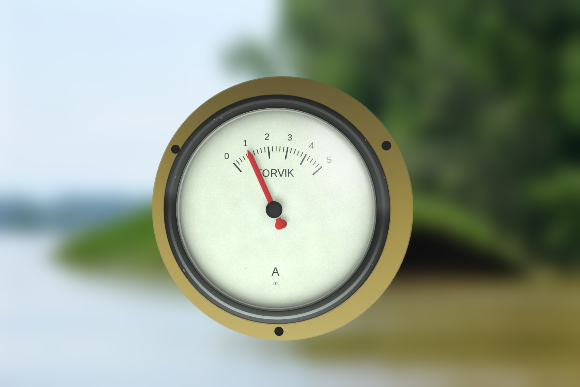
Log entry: 1 A
